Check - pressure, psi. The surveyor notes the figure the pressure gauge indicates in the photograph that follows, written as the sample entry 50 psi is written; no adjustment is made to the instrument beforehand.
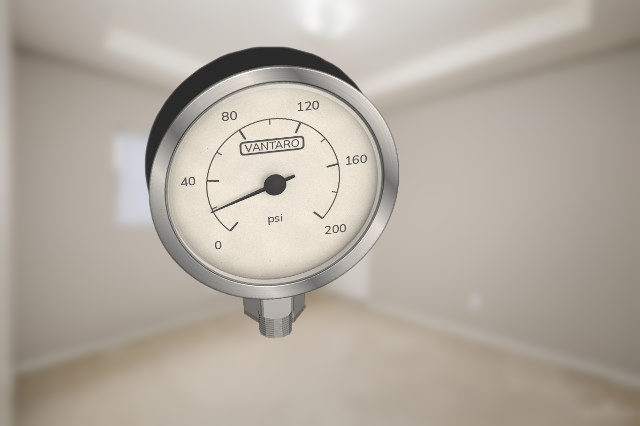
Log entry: 20 psi
